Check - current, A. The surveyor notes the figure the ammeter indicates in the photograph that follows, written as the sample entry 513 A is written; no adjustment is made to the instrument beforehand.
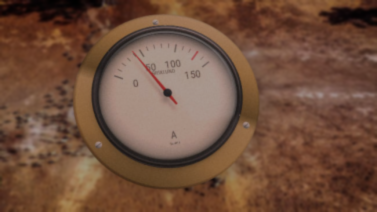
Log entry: 40 A
